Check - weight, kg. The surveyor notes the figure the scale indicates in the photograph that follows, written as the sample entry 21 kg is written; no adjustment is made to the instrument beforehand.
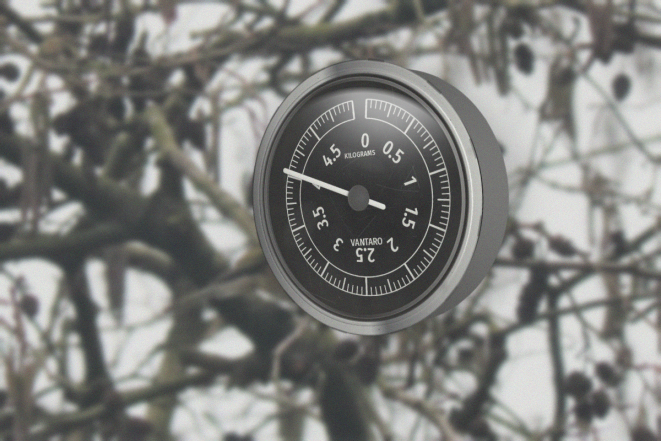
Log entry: 4.05 kg
